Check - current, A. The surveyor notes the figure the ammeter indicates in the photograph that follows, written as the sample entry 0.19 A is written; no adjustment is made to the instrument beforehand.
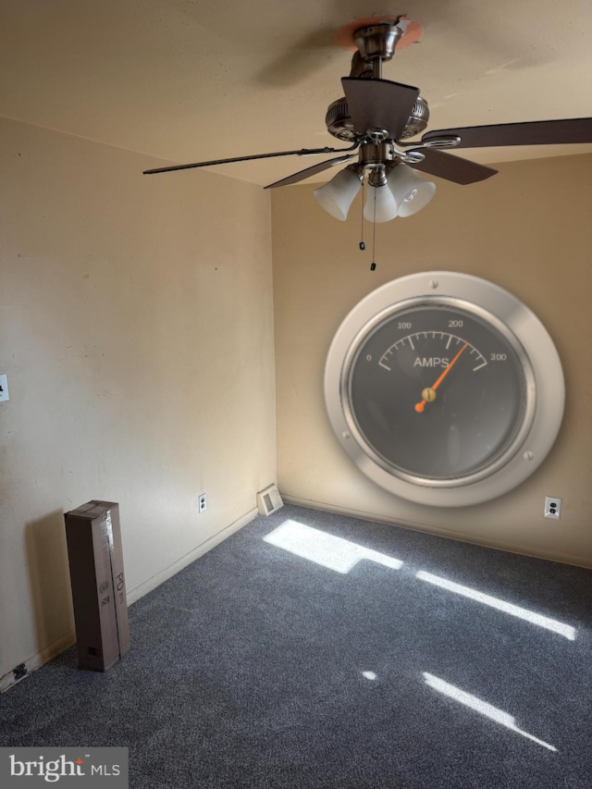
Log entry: 240 A
